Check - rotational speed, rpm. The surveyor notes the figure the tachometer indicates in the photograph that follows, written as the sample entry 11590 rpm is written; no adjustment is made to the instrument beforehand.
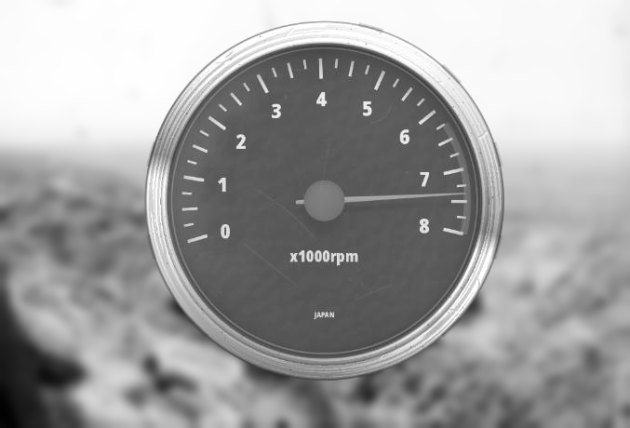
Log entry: 7375 rpm
